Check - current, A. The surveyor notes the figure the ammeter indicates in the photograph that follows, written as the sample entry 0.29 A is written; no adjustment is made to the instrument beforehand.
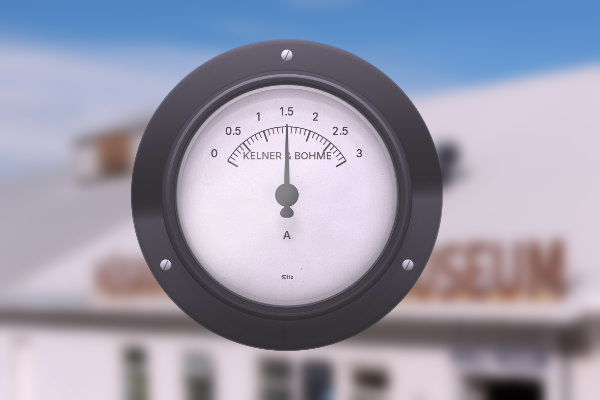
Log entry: 1.5 A
